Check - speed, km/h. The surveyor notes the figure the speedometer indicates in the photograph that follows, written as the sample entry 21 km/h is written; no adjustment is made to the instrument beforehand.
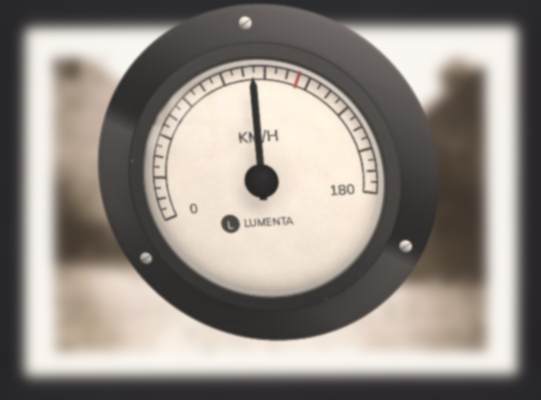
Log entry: 95 km/h
